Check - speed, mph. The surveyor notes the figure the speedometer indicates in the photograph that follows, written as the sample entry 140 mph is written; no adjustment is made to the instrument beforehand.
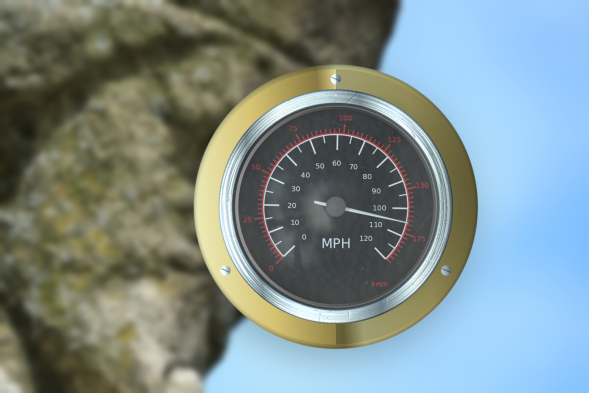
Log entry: 105 mph
